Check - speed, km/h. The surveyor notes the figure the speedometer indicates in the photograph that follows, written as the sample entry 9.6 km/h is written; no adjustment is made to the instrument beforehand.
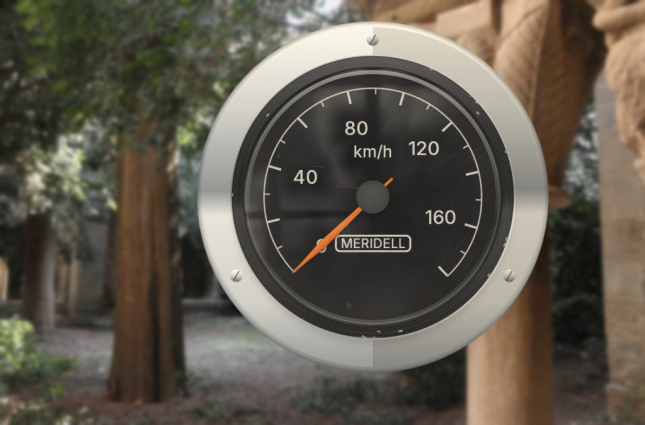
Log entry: 0 km/h
